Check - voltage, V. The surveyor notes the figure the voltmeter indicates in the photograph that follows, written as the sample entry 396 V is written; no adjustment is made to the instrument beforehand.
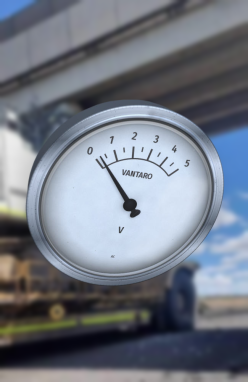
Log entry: 0.25 V
